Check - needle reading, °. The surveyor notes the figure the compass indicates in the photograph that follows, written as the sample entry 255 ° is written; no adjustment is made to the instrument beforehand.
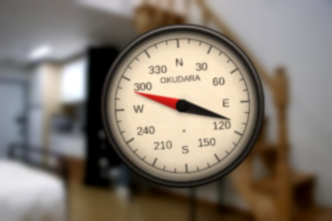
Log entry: 290 °
